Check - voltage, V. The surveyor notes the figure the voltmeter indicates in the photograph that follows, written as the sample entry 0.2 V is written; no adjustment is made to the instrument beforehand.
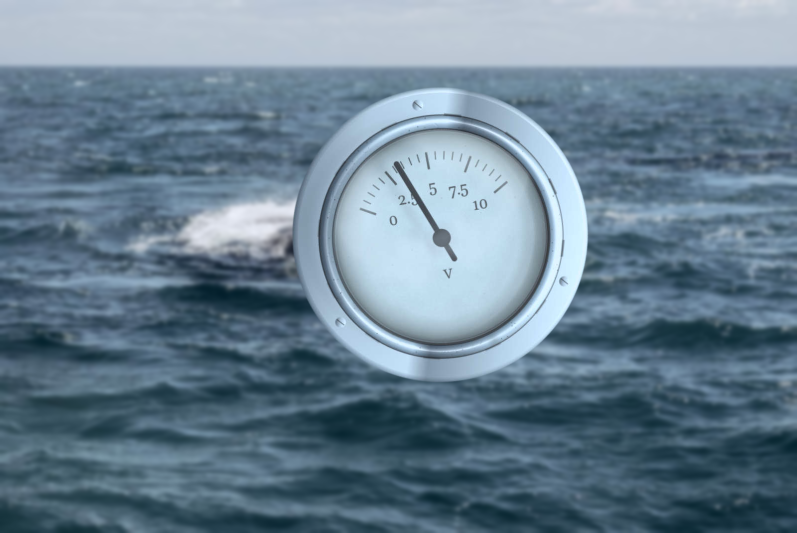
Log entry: 3.25 V
